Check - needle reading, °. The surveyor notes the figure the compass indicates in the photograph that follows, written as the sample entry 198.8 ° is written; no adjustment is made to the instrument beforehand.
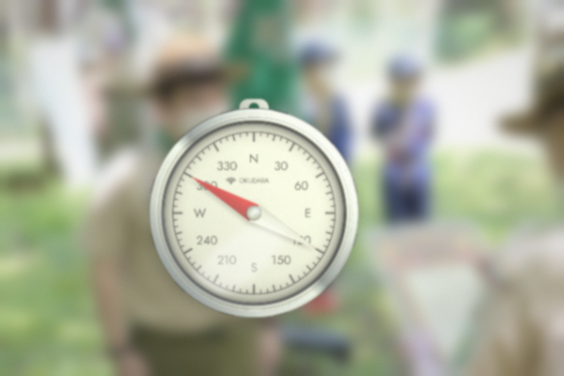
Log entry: 300 °
